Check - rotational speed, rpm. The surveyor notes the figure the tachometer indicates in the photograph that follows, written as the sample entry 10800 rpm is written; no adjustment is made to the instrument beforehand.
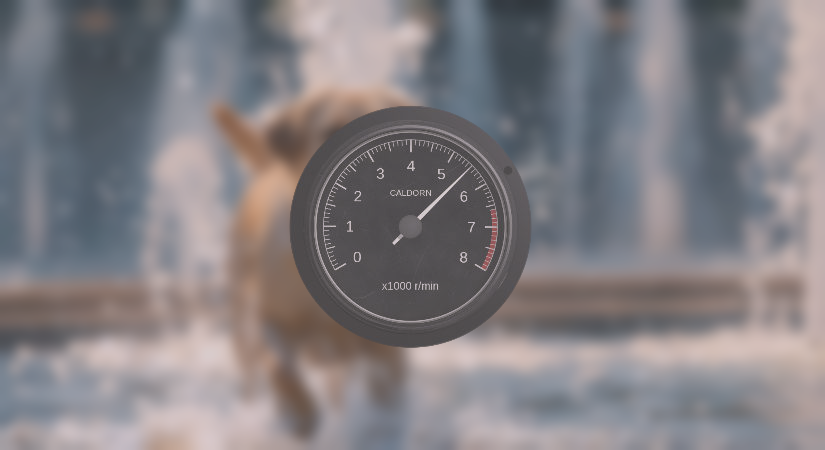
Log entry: 5500 rpm
